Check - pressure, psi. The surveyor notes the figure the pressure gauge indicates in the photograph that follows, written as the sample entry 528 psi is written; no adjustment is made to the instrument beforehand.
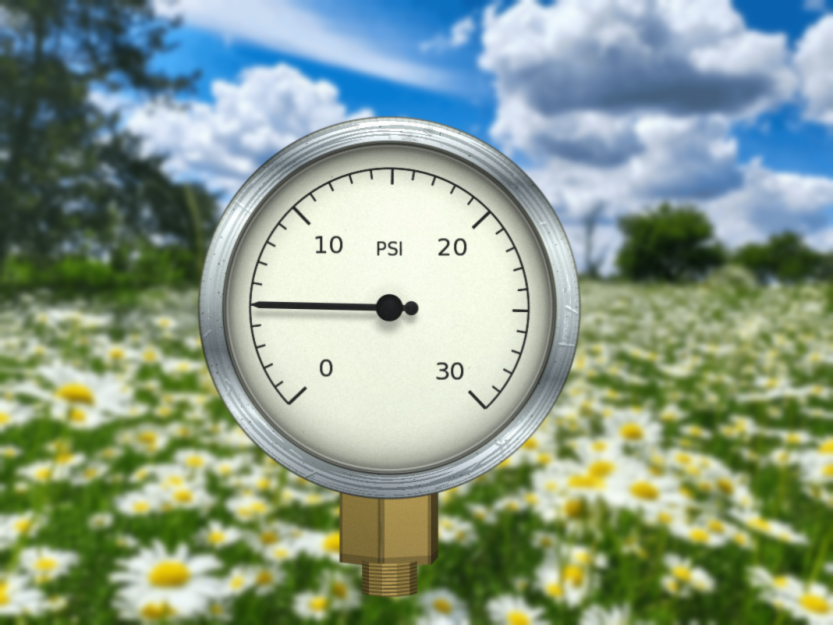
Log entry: 5 psi
